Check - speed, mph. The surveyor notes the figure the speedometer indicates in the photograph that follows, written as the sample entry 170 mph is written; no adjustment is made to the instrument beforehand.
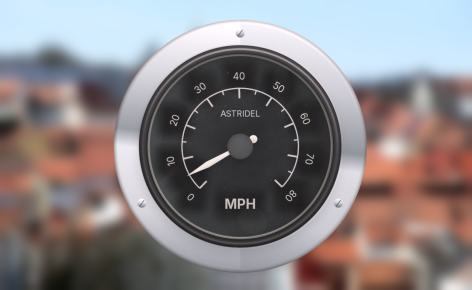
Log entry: 5 mph
